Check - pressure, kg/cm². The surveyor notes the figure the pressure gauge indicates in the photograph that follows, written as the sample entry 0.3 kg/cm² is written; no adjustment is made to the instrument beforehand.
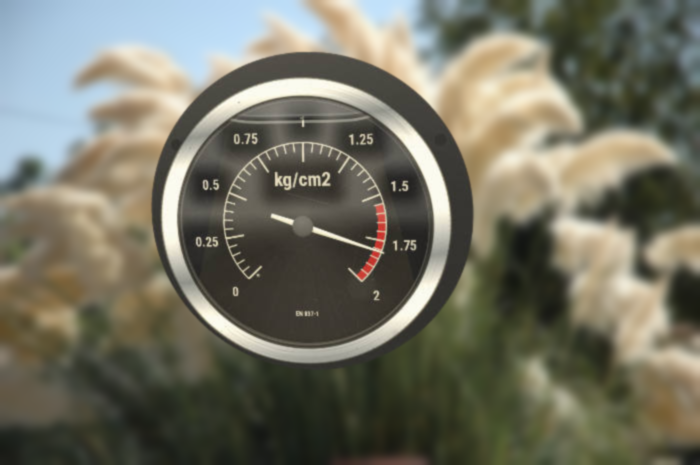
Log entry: 1.8 kg/cm²
